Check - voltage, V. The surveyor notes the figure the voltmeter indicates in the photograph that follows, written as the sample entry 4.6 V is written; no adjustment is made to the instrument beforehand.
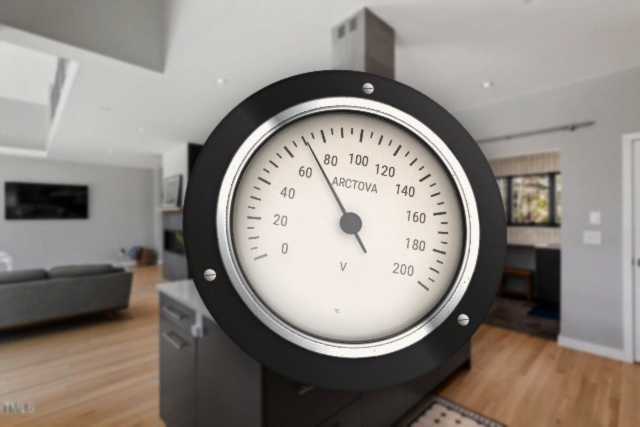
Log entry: 70 V
